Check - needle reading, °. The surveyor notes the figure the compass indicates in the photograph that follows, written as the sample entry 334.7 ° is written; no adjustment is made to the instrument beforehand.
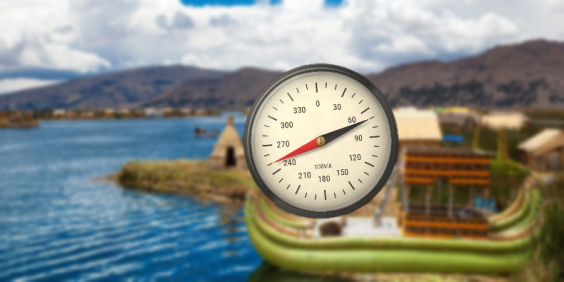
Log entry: 250 °
